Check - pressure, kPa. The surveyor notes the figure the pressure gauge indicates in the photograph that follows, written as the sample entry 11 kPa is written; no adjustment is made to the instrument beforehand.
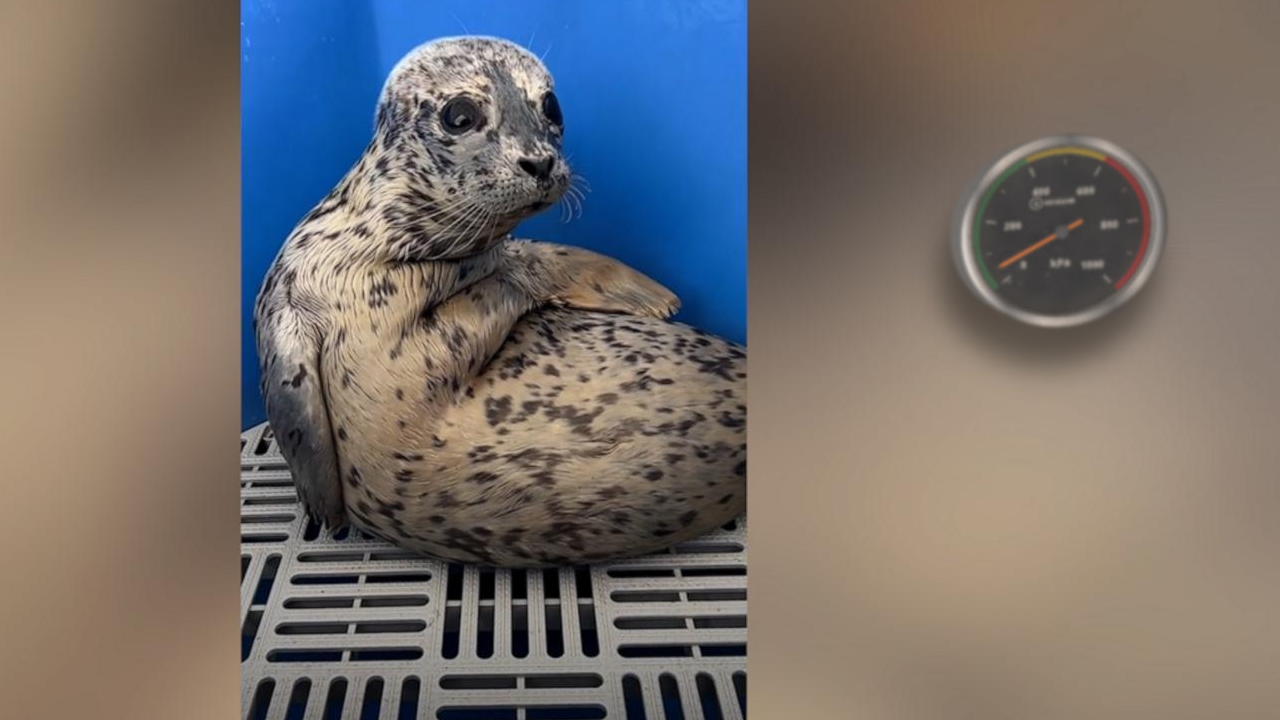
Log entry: 50 kPa
